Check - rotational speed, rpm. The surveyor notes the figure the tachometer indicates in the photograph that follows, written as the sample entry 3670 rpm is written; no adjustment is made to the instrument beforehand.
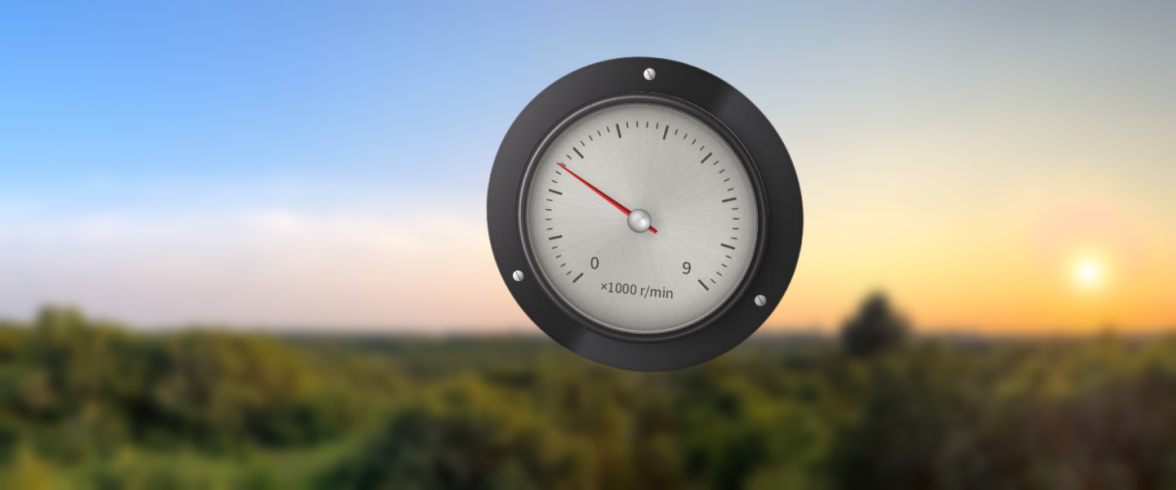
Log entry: 2600 rpm
